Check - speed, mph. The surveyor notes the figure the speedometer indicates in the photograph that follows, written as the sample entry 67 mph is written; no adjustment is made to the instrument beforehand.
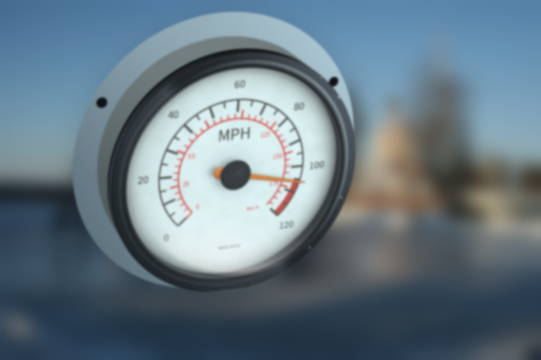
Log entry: 105 mph
